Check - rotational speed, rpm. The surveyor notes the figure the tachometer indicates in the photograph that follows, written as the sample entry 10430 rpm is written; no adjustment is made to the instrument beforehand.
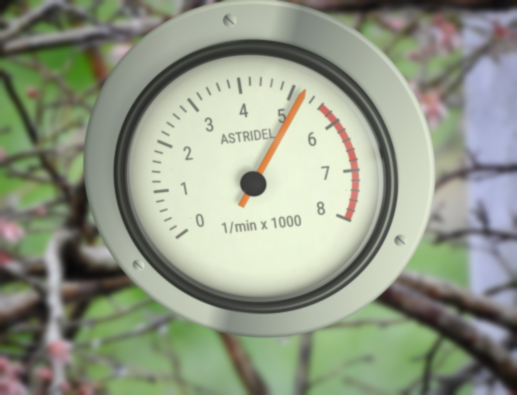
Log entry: 5200 rpm
